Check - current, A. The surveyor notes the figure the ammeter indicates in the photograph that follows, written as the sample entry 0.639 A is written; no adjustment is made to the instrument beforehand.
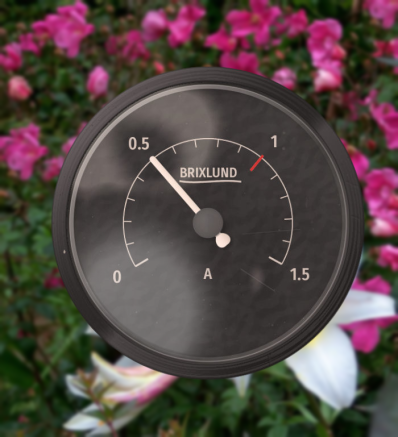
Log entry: 0.5 A
